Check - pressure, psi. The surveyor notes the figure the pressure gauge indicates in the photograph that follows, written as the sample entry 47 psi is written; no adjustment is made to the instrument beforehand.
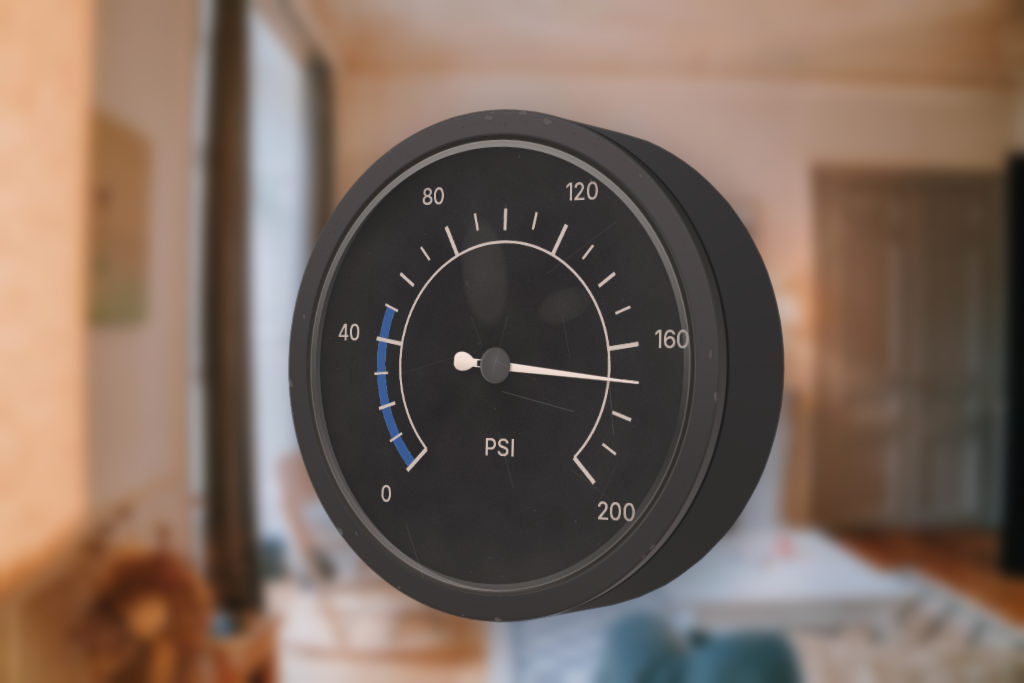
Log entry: 170 psi
